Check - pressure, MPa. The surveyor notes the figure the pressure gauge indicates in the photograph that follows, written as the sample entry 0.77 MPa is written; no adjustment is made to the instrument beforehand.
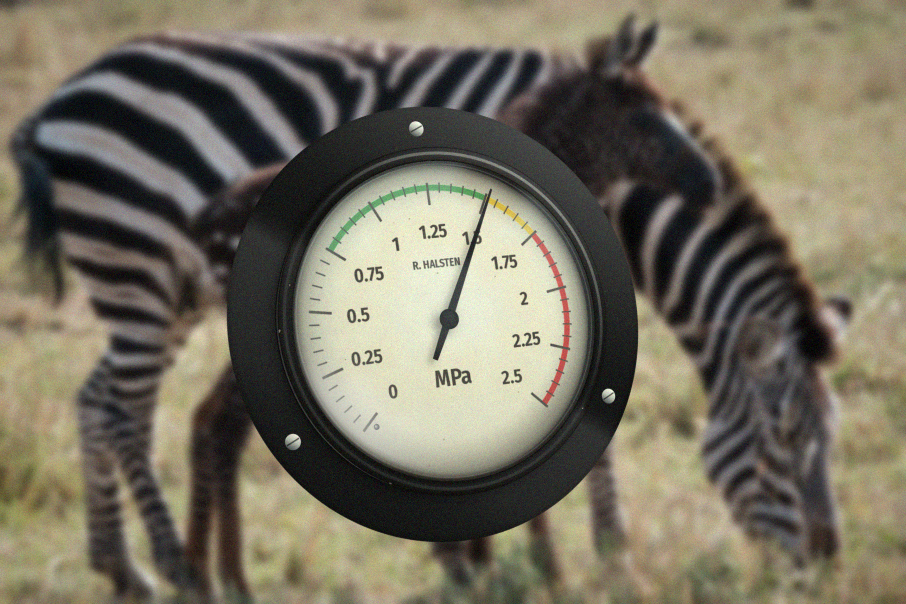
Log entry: 1.5 MPa
